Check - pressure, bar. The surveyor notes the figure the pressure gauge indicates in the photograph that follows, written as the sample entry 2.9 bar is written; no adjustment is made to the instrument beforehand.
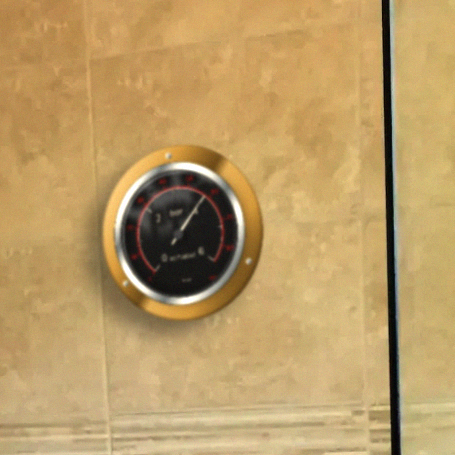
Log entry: 4 bar
